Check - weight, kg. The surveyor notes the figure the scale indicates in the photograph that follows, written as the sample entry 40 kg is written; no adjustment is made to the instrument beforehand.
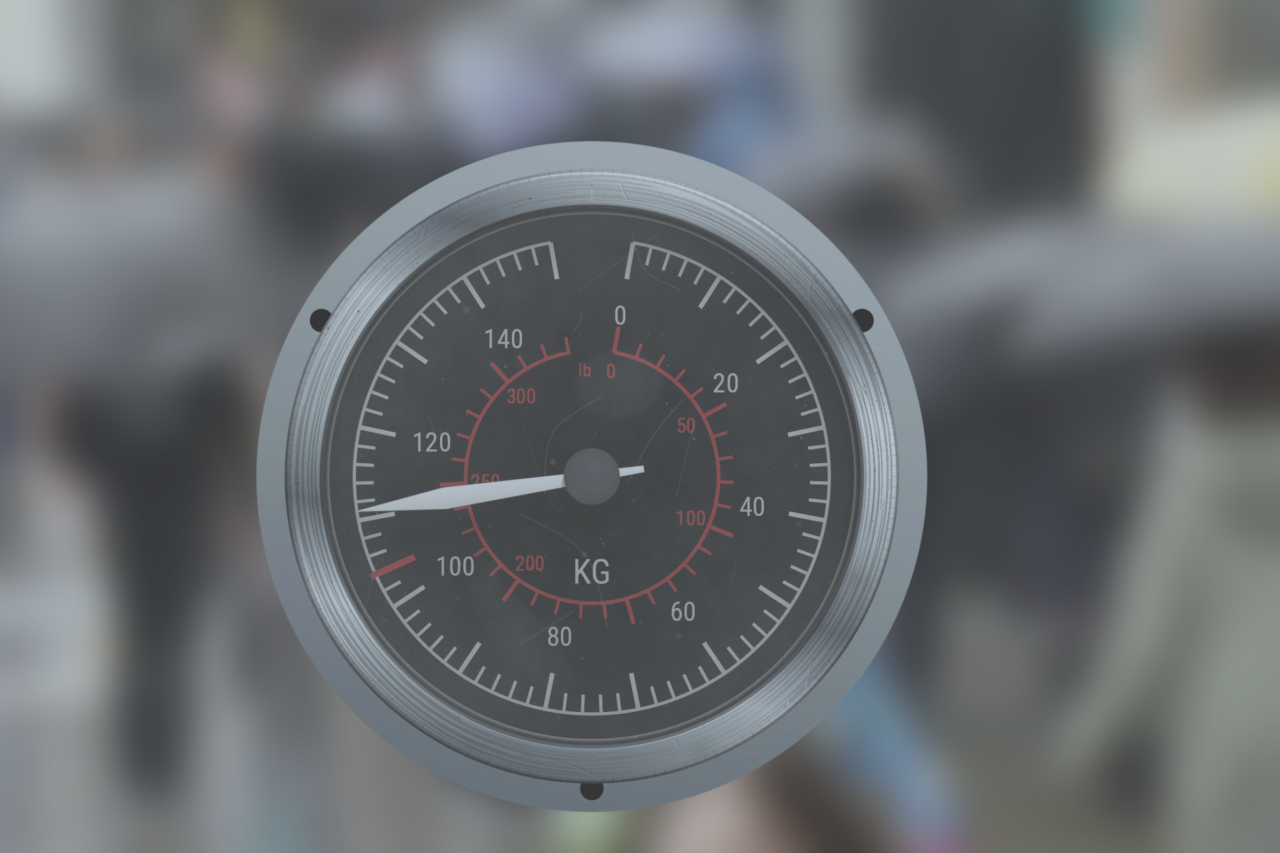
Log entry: 111 kg
